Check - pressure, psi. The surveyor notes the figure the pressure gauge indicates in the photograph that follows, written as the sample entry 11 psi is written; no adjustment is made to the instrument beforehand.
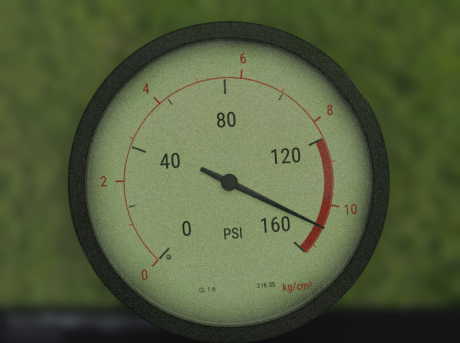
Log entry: 150 psi
